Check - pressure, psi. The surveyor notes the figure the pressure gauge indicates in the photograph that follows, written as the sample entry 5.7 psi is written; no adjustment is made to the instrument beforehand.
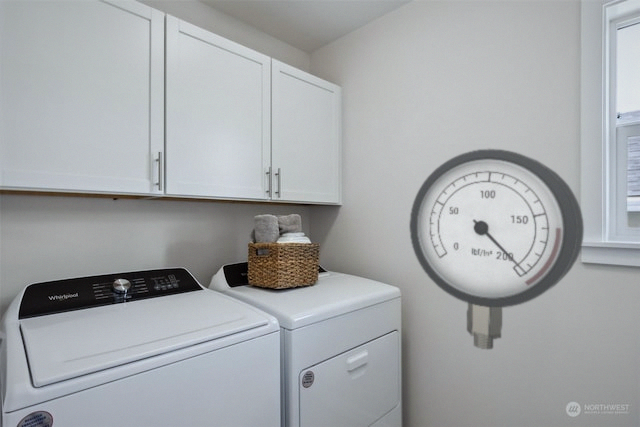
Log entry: 195 psi
